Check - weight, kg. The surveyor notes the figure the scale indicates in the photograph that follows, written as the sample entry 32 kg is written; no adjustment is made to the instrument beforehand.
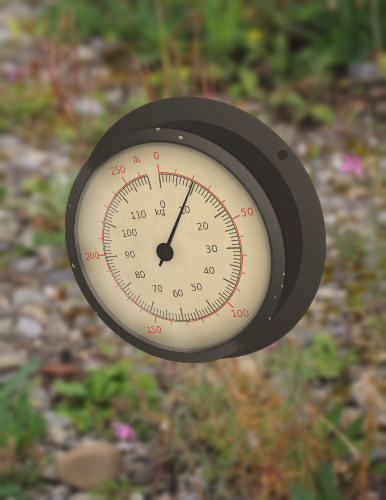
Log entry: 10 kg
